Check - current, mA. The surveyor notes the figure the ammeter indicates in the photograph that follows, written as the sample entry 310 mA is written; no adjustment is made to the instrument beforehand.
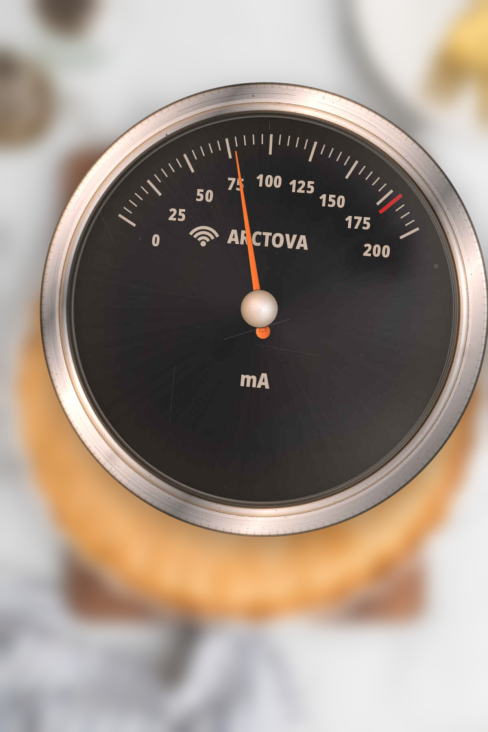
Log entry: 80 mA
